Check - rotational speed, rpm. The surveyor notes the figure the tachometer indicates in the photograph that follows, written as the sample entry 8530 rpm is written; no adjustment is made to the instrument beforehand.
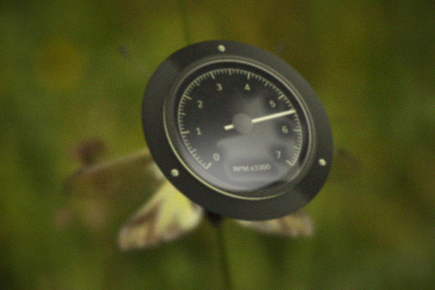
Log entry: 5500 rpm
